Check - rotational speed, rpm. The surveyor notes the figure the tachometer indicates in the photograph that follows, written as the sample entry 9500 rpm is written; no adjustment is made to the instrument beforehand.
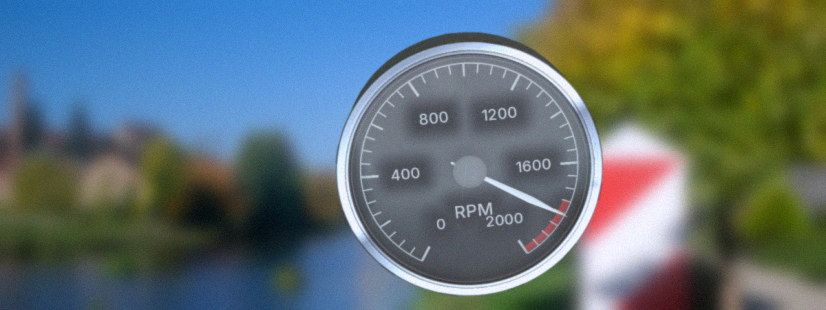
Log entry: 1800 rpm
